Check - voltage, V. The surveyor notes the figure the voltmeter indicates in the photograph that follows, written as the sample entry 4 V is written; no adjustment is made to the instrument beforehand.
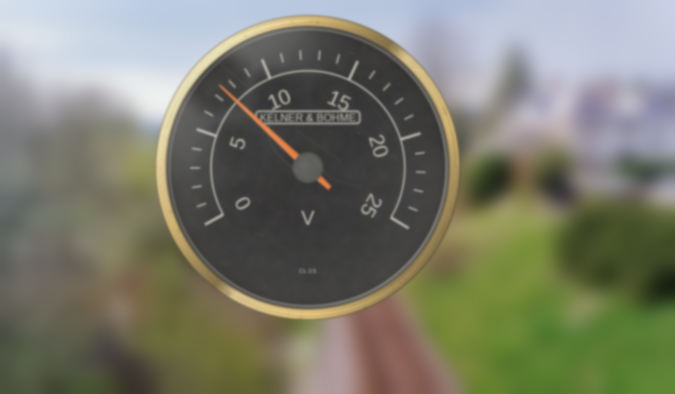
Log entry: 7.5 V
